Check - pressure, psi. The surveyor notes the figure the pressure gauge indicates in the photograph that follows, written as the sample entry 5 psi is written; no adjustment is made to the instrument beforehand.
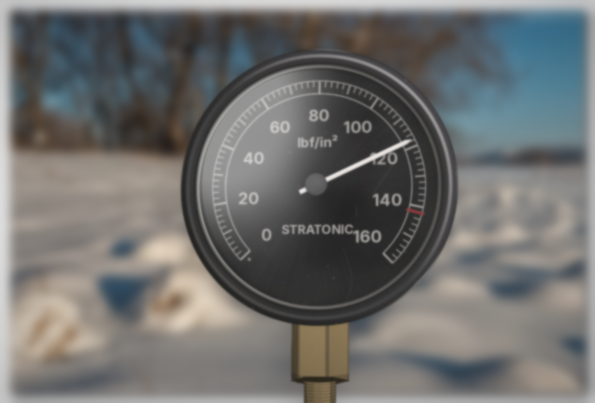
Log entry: 118 psi
